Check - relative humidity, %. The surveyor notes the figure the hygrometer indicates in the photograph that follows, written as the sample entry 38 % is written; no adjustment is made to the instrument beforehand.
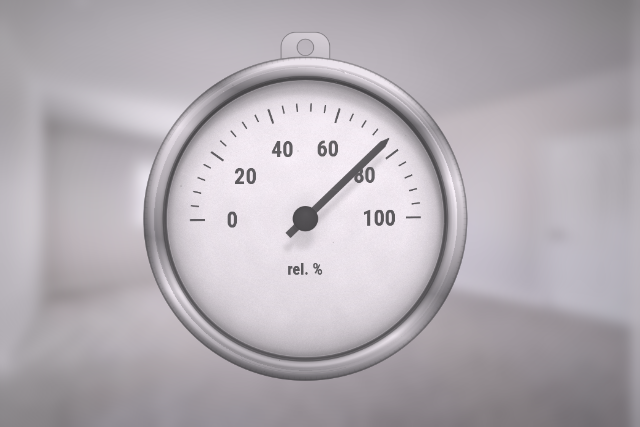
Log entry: 76 %
